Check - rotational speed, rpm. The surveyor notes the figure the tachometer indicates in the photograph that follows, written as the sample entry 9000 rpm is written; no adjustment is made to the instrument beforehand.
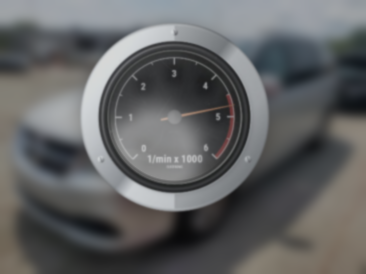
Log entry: 4750 rpm
